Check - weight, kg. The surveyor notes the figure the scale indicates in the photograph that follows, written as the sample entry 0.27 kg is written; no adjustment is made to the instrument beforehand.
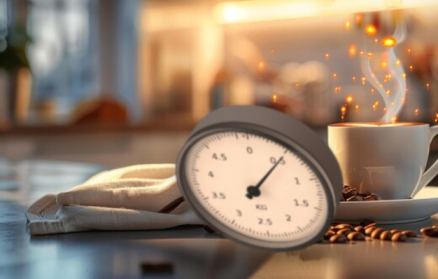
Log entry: 0.5 kg
